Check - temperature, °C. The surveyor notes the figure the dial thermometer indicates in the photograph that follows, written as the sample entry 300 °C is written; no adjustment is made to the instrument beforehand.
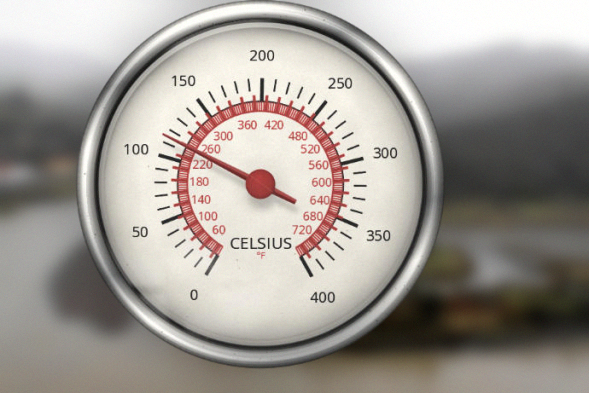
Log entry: 115 °C
